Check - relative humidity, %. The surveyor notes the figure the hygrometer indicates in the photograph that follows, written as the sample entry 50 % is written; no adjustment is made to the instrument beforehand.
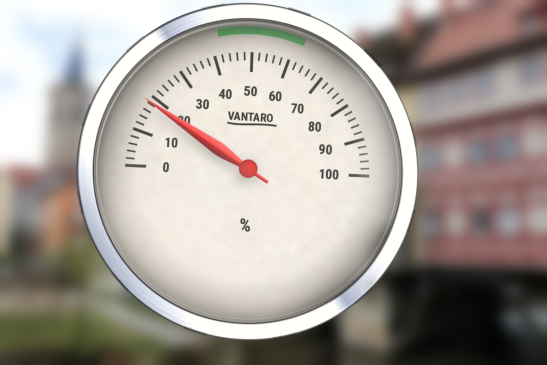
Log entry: 18 %
